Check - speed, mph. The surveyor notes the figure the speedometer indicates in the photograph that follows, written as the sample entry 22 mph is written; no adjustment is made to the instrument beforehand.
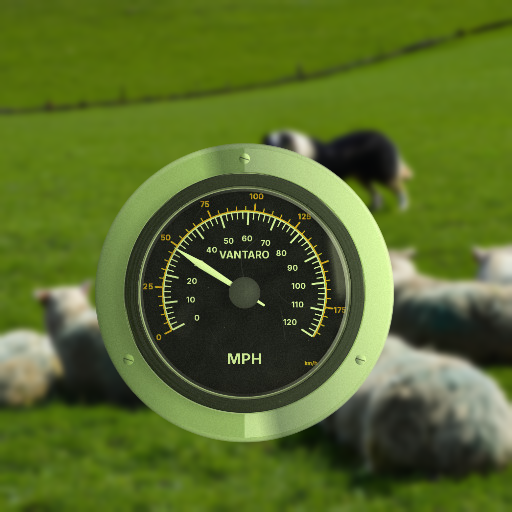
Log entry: 30 mph
